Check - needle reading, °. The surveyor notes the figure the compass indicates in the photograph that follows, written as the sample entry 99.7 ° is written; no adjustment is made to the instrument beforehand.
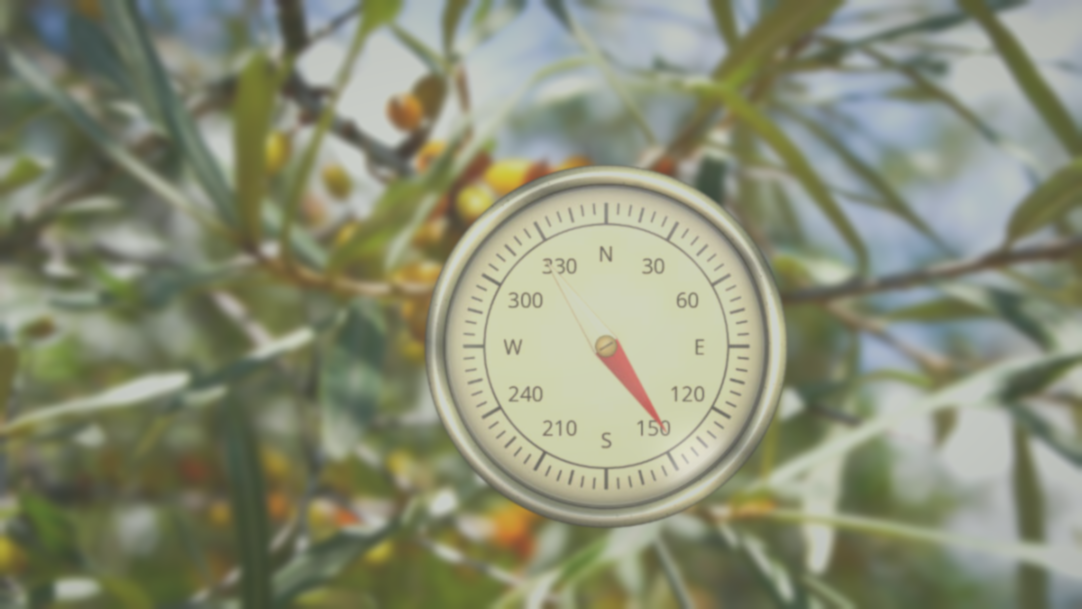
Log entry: 145 °
